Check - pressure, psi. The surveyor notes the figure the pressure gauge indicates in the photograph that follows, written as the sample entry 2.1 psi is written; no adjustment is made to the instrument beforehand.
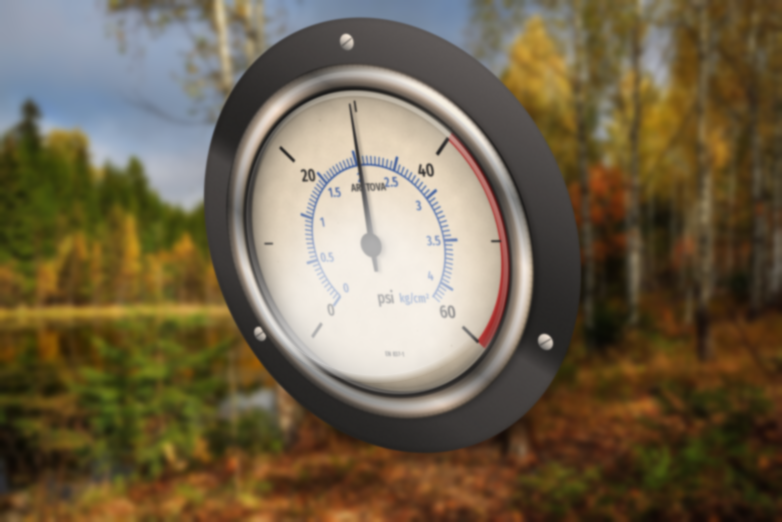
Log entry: 30 psi
